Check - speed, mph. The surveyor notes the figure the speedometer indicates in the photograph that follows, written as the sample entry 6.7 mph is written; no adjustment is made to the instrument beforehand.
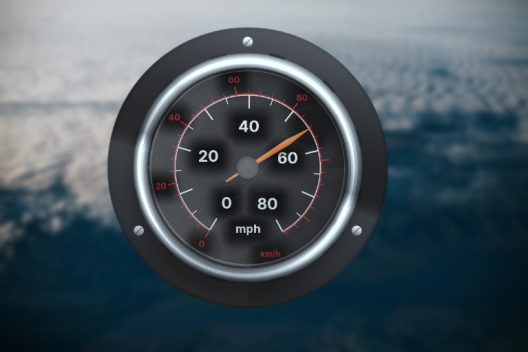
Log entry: 55 mph
